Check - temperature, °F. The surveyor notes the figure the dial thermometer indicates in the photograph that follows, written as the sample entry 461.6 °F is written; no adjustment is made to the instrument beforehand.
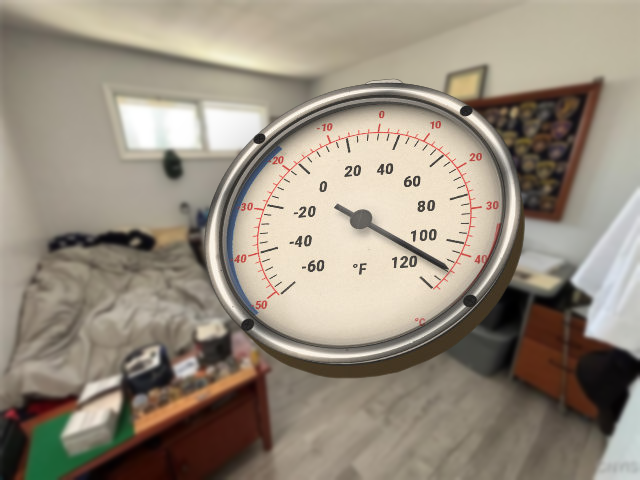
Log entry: 112 °F
